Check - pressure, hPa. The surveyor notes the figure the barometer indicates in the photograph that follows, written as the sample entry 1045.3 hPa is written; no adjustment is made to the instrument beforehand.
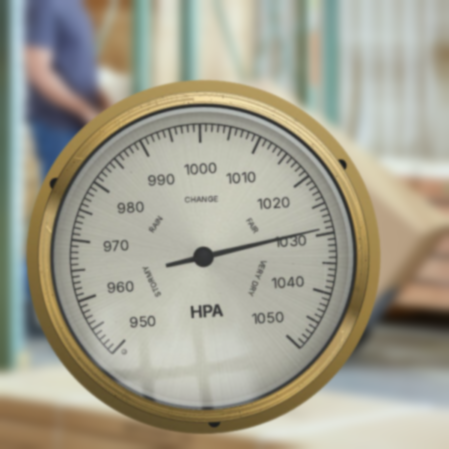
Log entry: 1029 hPa
